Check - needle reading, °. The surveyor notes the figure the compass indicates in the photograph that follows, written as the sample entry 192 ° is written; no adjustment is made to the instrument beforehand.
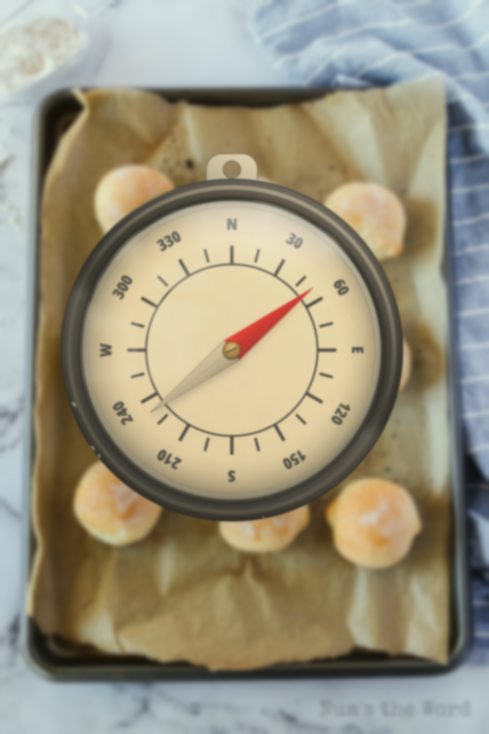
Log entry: 52.5 °
